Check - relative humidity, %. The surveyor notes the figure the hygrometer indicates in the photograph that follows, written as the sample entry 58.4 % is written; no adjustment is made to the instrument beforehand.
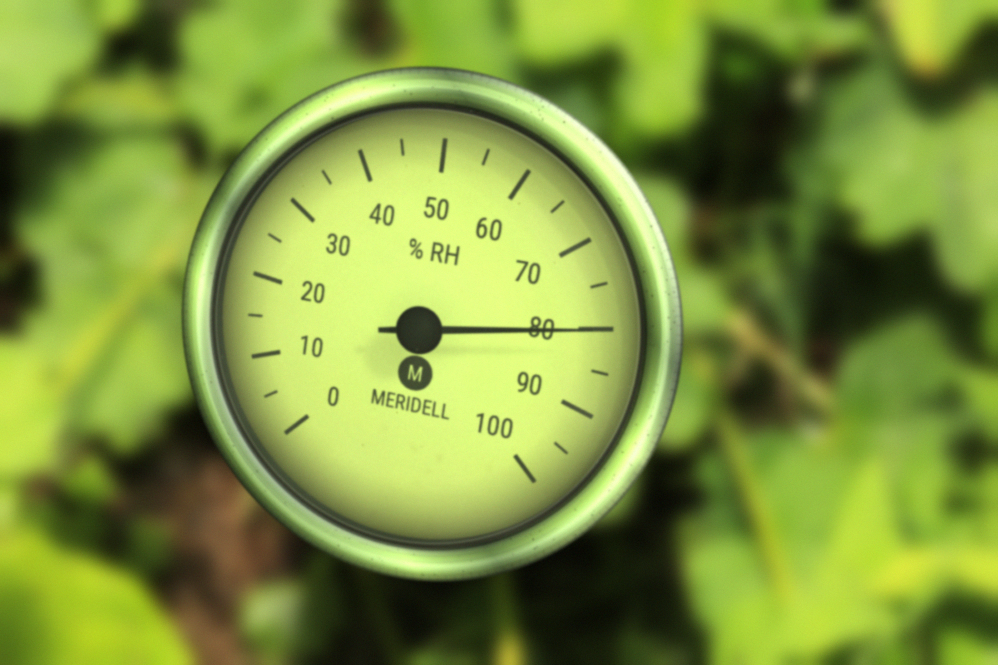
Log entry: 80 %
